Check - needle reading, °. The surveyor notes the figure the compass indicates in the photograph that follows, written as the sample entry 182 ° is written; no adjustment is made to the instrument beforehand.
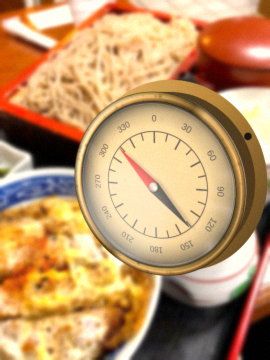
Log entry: 315 °
